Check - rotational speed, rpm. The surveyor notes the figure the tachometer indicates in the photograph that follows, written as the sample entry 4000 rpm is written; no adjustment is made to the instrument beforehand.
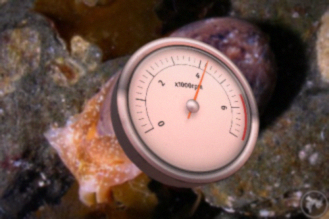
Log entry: 4200 rpm
